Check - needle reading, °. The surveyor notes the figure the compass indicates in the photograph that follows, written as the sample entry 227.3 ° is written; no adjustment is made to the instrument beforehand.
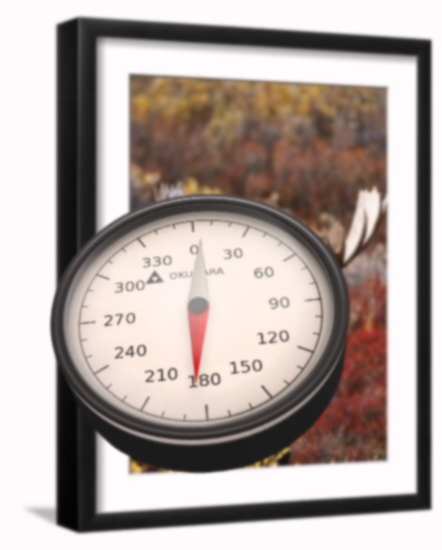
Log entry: 185 °
